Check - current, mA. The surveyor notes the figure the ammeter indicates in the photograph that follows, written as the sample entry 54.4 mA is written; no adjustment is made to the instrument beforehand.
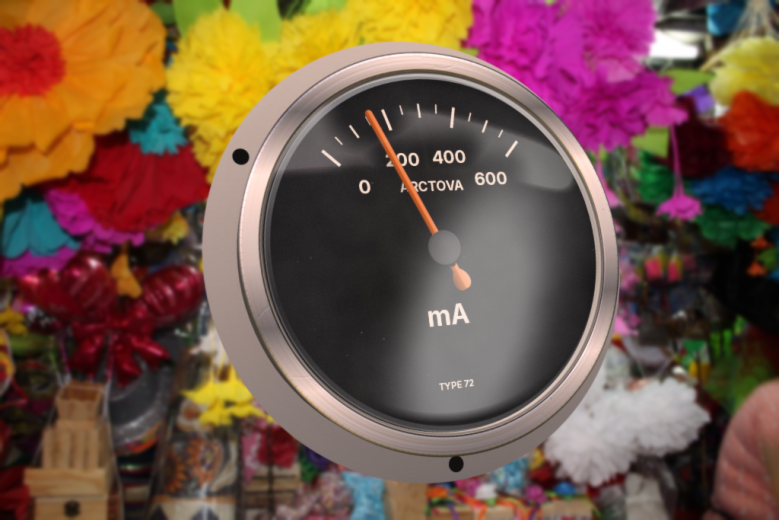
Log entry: 150 mA
